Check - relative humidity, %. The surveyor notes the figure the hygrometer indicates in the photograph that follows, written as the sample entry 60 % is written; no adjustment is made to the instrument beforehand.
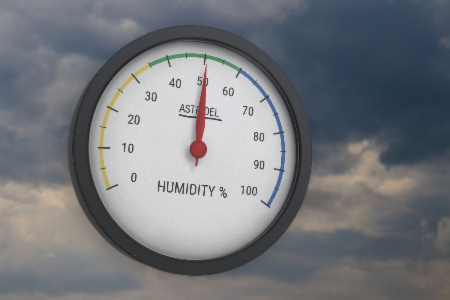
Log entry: 50 %
